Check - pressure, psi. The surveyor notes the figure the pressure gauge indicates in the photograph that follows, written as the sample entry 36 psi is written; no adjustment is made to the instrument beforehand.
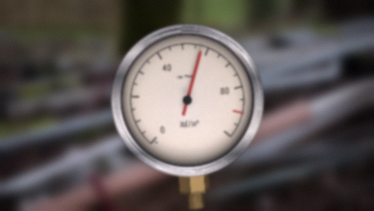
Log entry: 57.5 psi
